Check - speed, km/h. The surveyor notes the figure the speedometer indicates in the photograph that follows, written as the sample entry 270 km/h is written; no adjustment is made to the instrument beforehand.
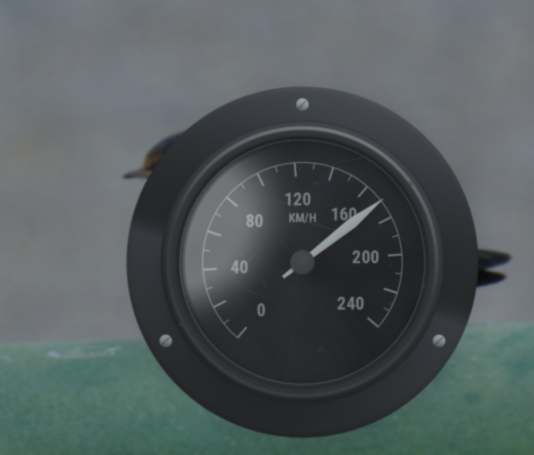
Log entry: 170 km/h
